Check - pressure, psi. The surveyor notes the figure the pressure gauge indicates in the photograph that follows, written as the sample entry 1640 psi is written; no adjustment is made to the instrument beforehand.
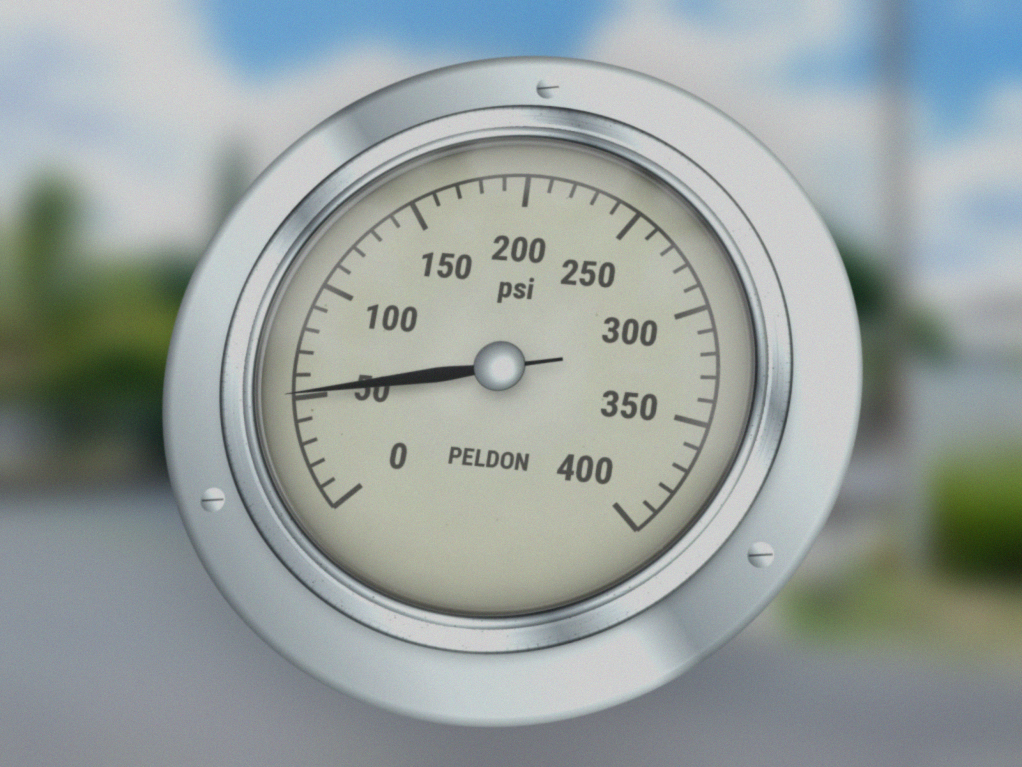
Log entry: 50 psi
